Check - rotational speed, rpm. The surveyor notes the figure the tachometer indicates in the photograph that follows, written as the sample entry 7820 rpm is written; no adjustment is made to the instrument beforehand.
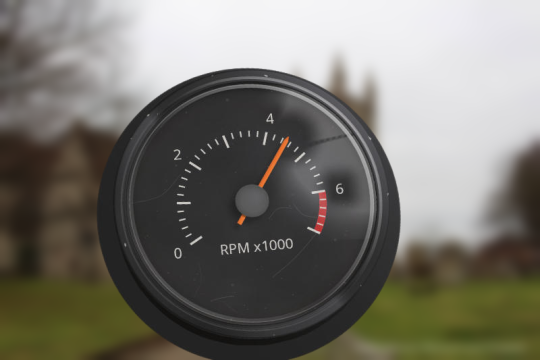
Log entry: 4500 rpm
